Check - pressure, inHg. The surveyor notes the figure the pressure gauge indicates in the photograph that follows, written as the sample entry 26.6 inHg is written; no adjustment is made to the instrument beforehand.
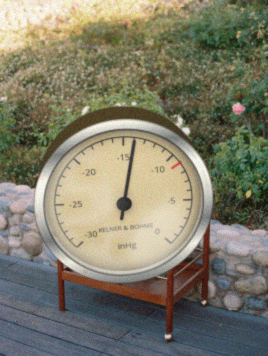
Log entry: -14 inHg
